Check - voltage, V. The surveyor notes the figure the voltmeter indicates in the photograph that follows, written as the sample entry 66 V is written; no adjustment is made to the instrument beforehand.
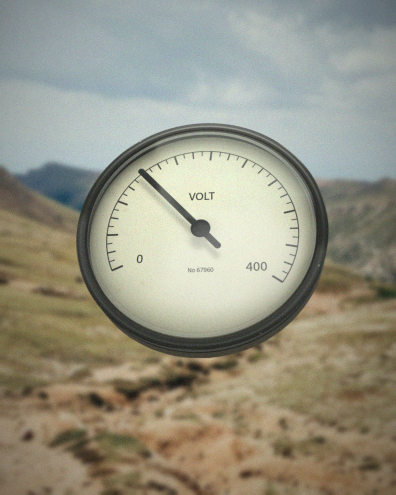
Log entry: 120 V
